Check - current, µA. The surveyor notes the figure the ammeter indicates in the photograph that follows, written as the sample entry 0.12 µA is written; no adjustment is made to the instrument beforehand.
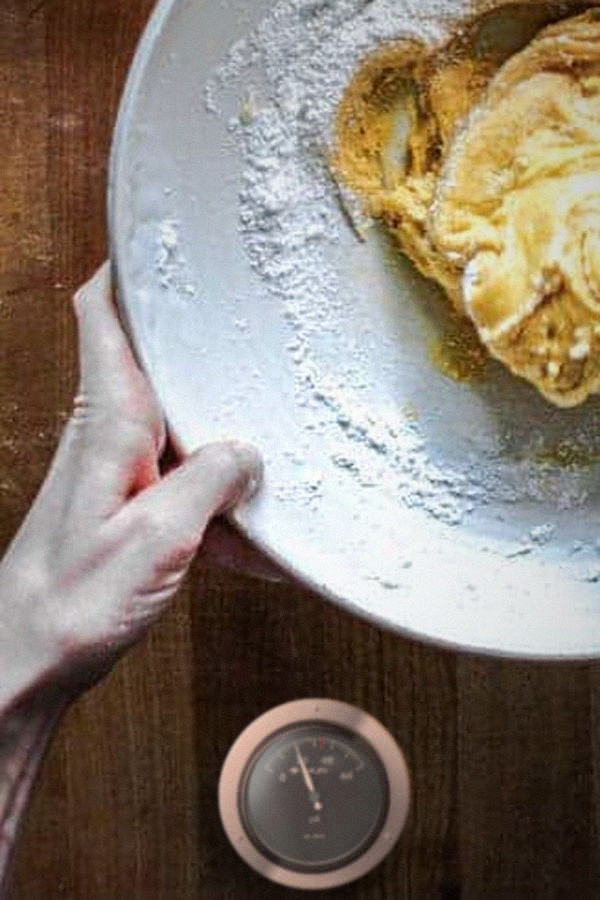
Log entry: 20 µA
